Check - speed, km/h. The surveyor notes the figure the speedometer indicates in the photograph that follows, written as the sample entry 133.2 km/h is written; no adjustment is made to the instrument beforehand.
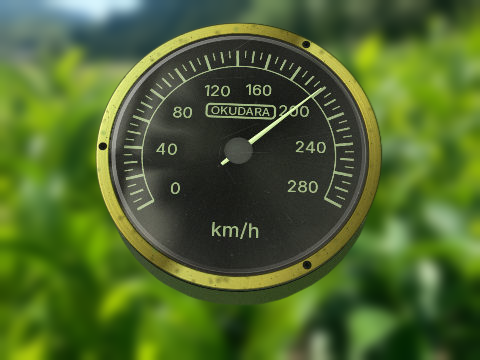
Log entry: 200 km/h
